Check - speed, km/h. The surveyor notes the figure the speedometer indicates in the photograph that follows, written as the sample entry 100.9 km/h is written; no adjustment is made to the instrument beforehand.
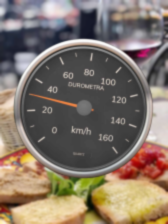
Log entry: 30 km/h
